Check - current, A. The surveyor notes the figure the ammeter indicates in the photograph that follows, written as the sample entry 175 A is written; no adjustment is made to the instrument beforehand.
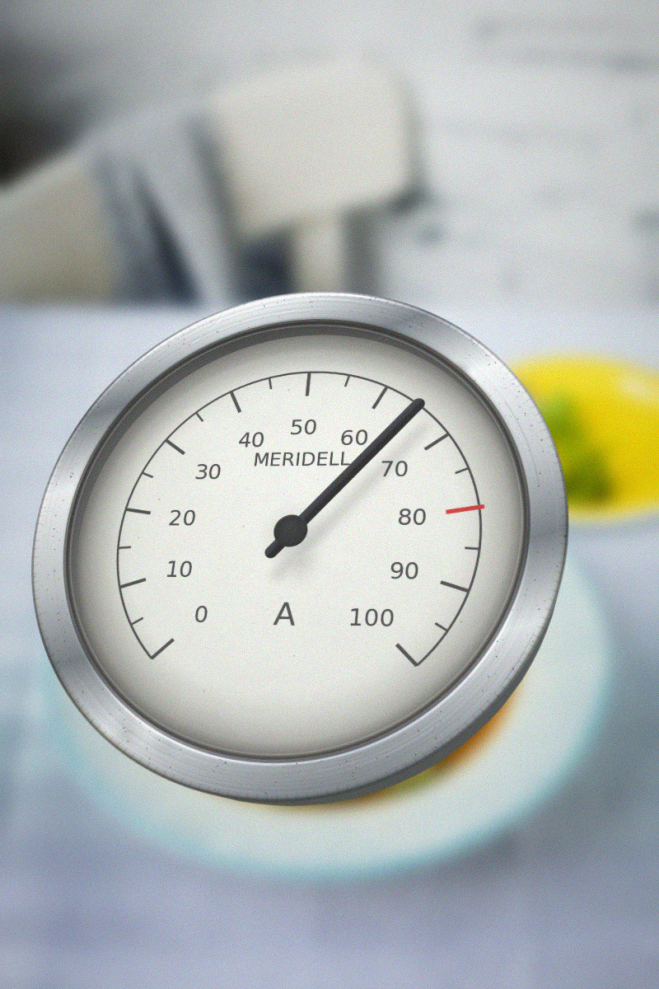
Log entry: 65 A
